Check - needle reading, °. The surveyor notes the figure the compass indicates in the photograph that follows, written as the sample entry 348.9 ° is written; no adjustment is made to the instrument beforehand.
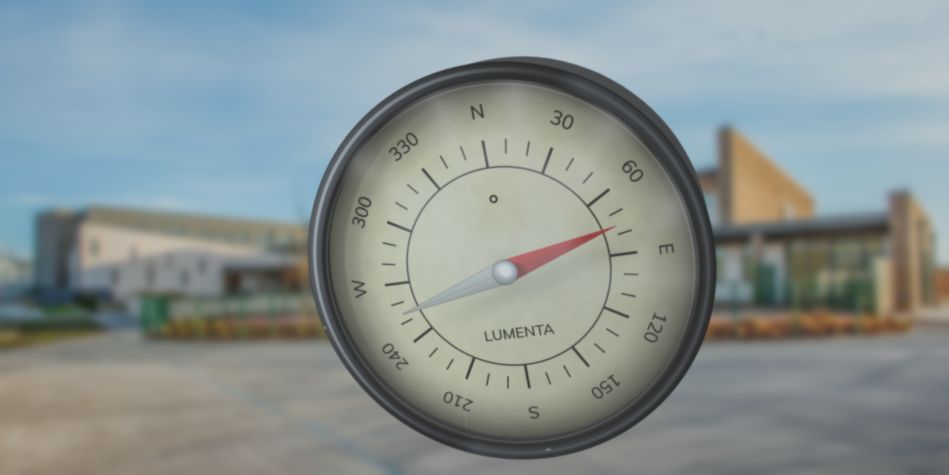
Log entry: 75 °
